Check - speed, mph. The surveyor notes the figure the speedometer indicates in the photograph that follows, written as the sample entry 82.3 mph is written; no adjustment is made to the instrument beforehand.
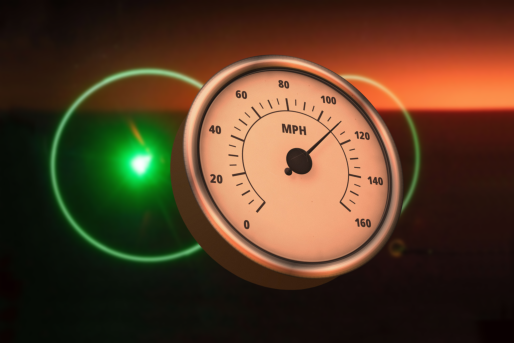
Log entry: 110 mph
